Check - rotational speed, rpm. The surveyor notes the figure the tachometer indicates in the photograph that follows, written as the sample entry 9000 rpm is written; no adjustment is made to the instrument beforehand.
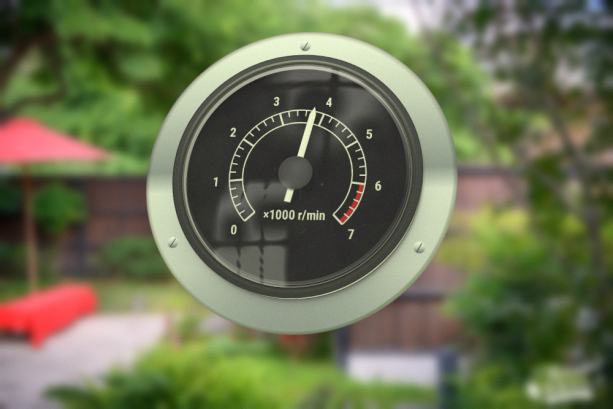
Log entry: 3800 rpm
